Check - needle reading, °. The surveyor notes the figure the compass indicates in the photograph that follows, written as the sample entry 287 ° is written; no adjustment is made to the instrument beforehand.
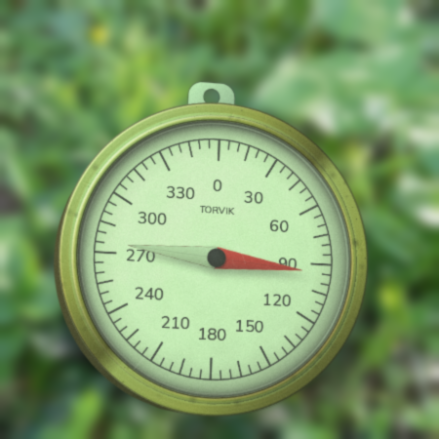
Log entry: 95 °
